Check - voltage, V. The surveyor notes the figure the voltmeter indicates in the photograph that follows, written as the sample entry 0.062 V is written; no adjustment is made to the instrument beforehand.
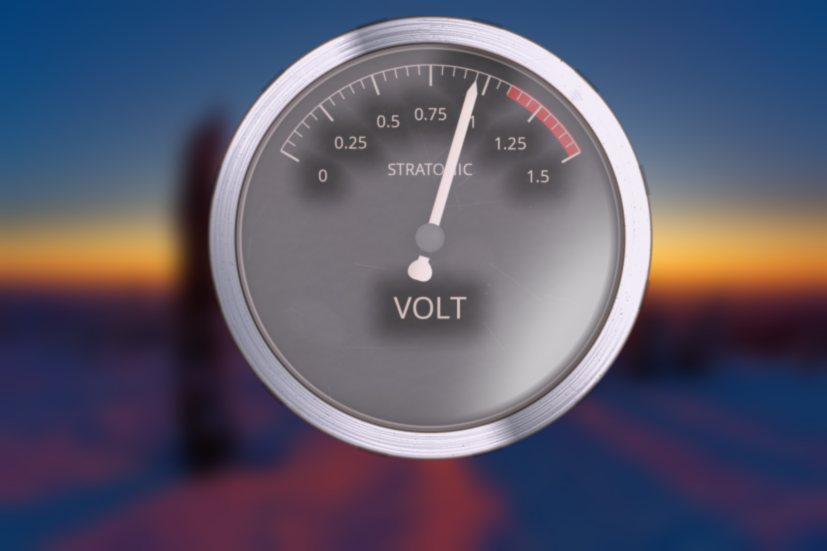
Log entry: 0.95 V
